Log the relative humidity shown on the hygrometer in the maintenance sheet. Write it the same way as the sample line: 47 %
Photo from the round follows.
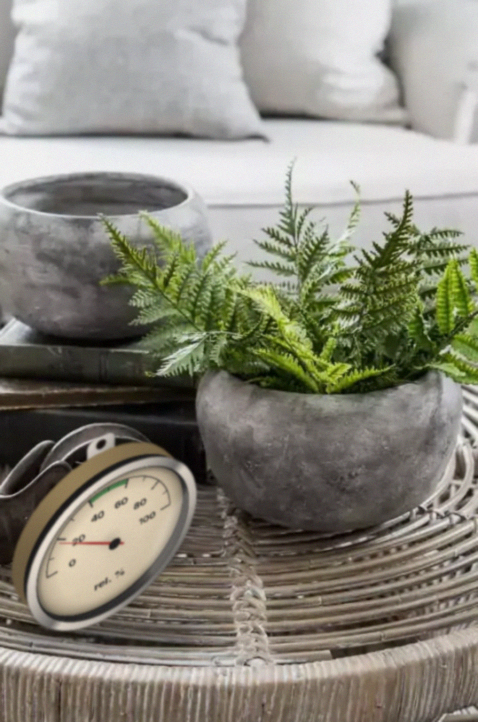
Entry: 20 %
